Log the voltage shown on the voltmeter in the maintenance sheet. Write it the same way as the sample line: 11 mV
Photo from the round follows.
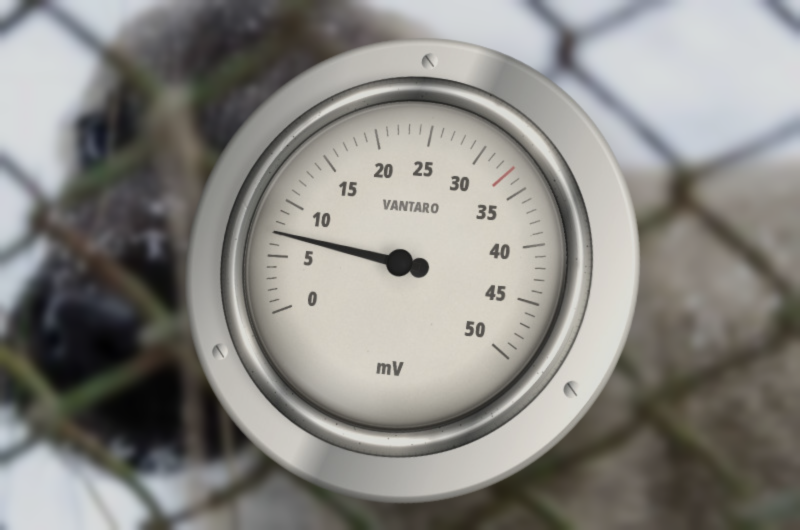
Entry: 7 mV
